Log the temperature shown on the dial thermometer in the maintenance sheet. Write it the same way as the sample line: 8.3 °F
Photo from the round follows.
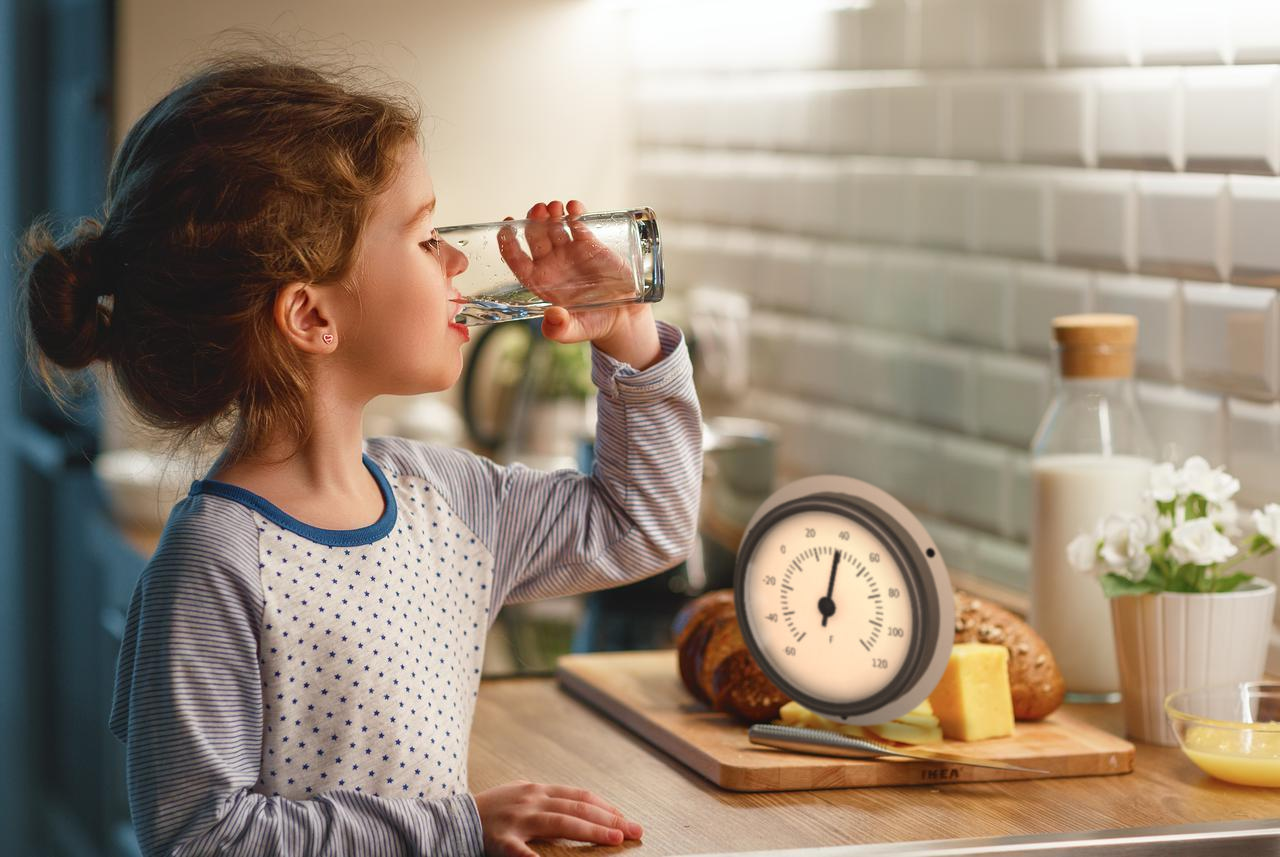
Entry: 40 °F
